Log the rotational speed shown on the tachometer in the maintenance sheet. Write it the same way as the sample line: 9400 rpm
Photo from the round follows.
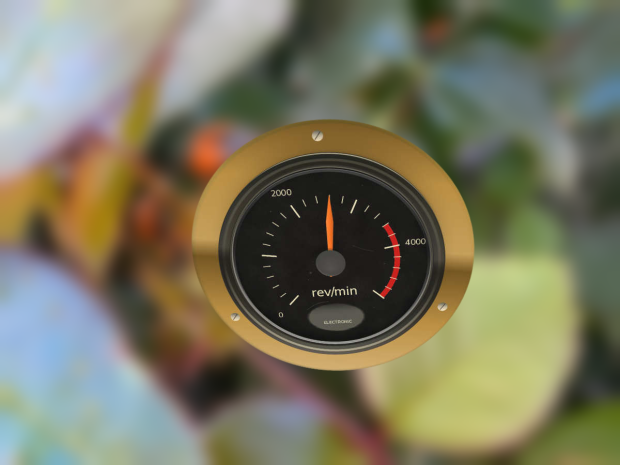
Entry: 2600 rpm
